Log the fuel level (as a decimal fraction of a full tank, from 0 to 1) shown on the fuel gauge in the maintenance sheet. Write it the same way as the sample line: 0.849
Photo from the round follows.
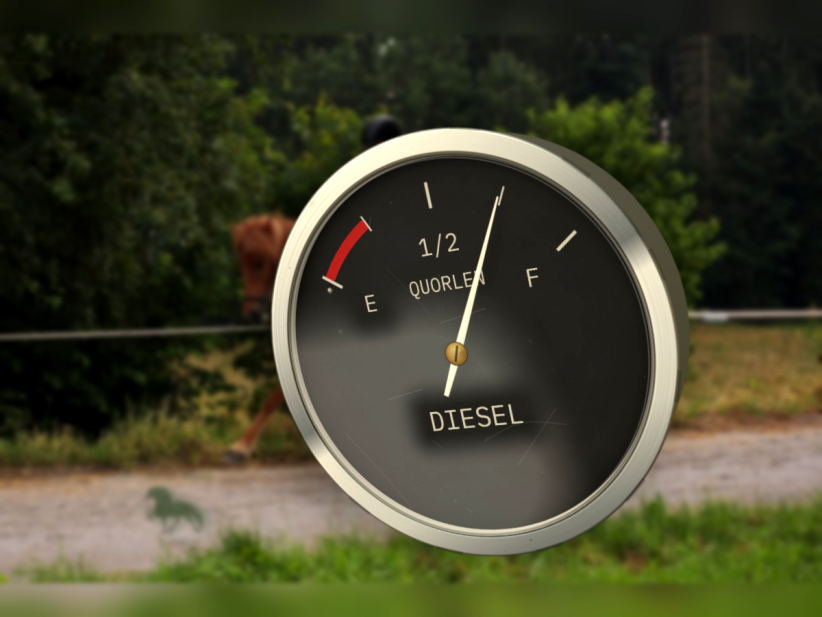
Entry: 0.75
